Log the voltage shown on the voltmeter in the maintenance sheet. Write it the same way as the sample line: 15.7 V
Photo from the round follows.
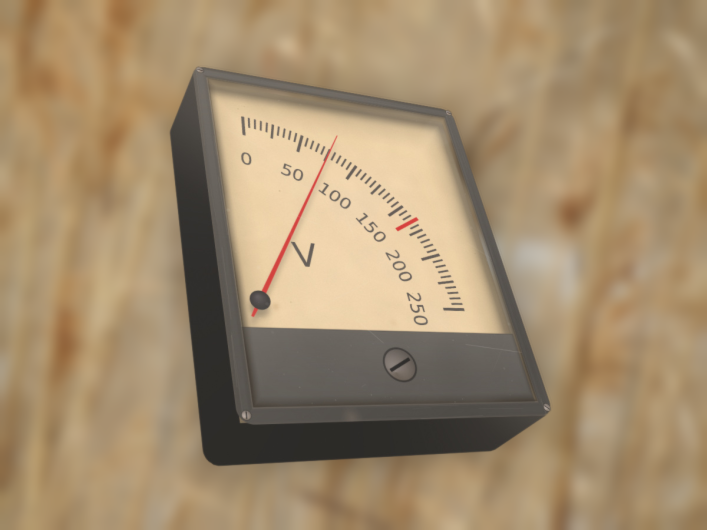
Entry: 75 V
